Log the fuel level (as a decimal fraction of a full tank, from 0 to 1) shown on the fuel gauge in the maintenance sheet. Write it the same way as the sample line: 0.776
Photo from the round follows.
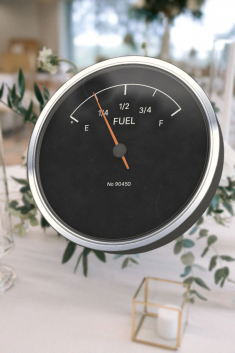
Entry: 0.25
